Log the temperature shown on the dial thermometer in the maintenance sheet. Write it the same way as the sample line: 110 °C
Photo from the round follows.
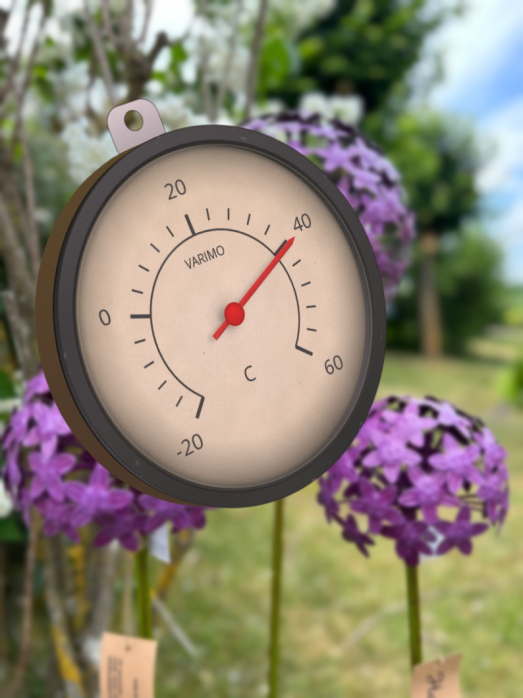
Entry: 40 °C
